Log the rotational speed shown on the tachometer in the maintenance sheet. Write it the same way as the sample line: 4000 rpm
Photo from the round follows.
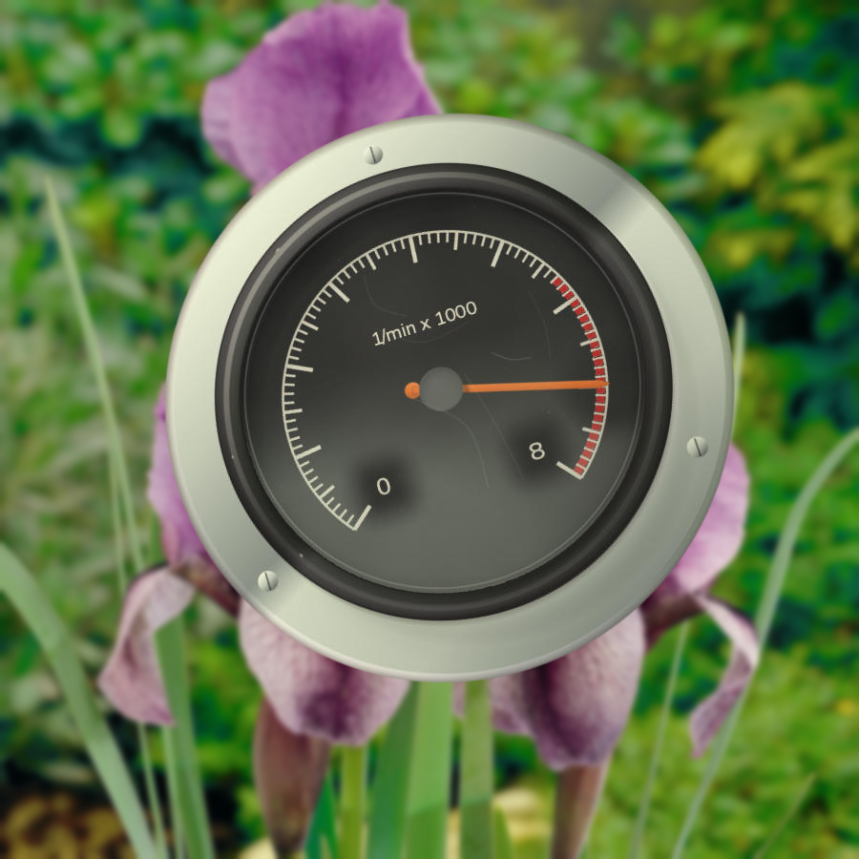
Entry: 7000 rpm
